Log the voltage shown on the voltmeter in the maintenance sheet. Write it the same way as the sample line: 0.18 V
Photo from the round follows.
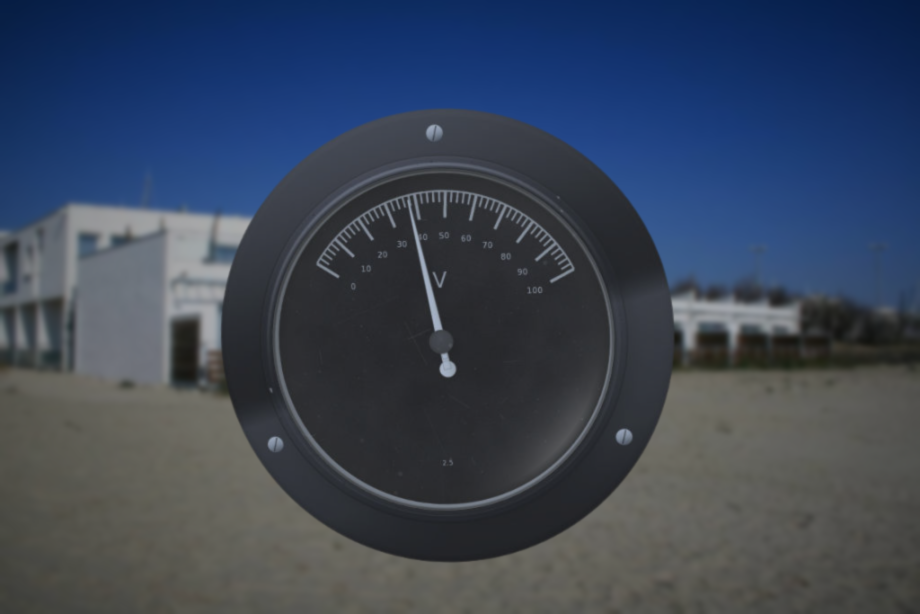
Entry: 38 V
